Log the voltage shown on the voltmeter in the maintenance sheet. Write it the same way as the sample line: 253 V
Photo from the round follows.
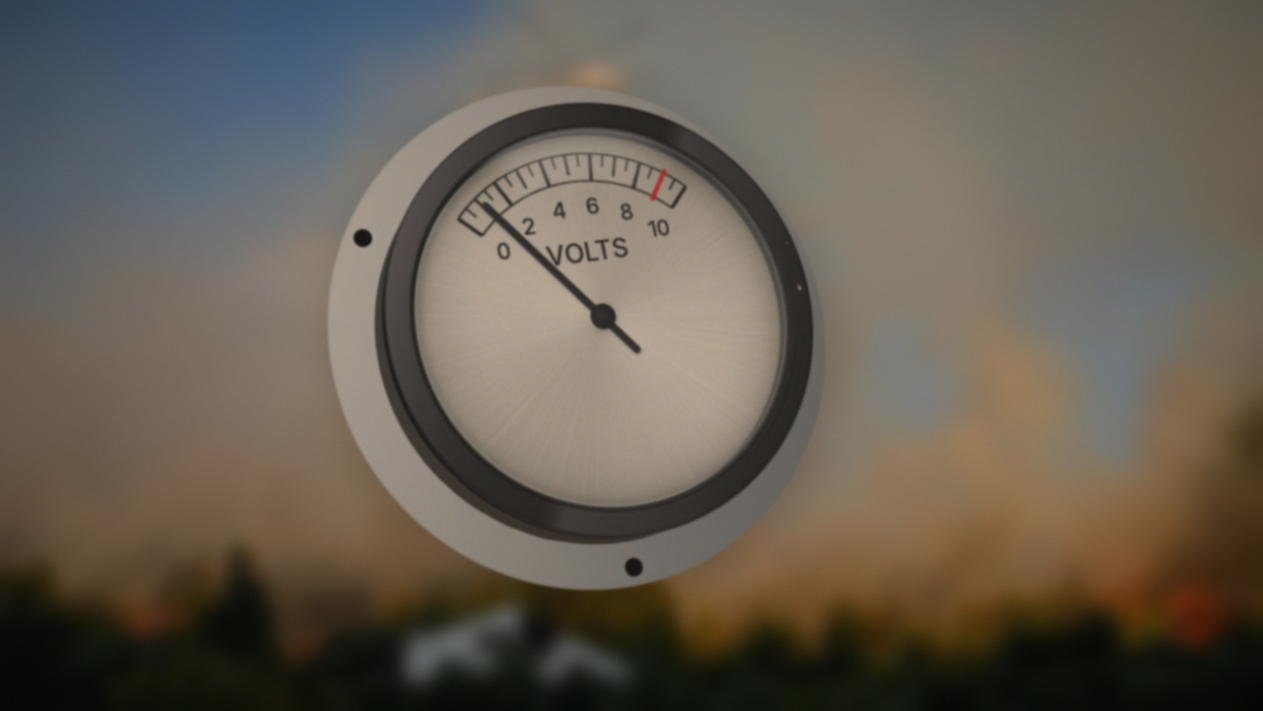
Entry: 1 V
